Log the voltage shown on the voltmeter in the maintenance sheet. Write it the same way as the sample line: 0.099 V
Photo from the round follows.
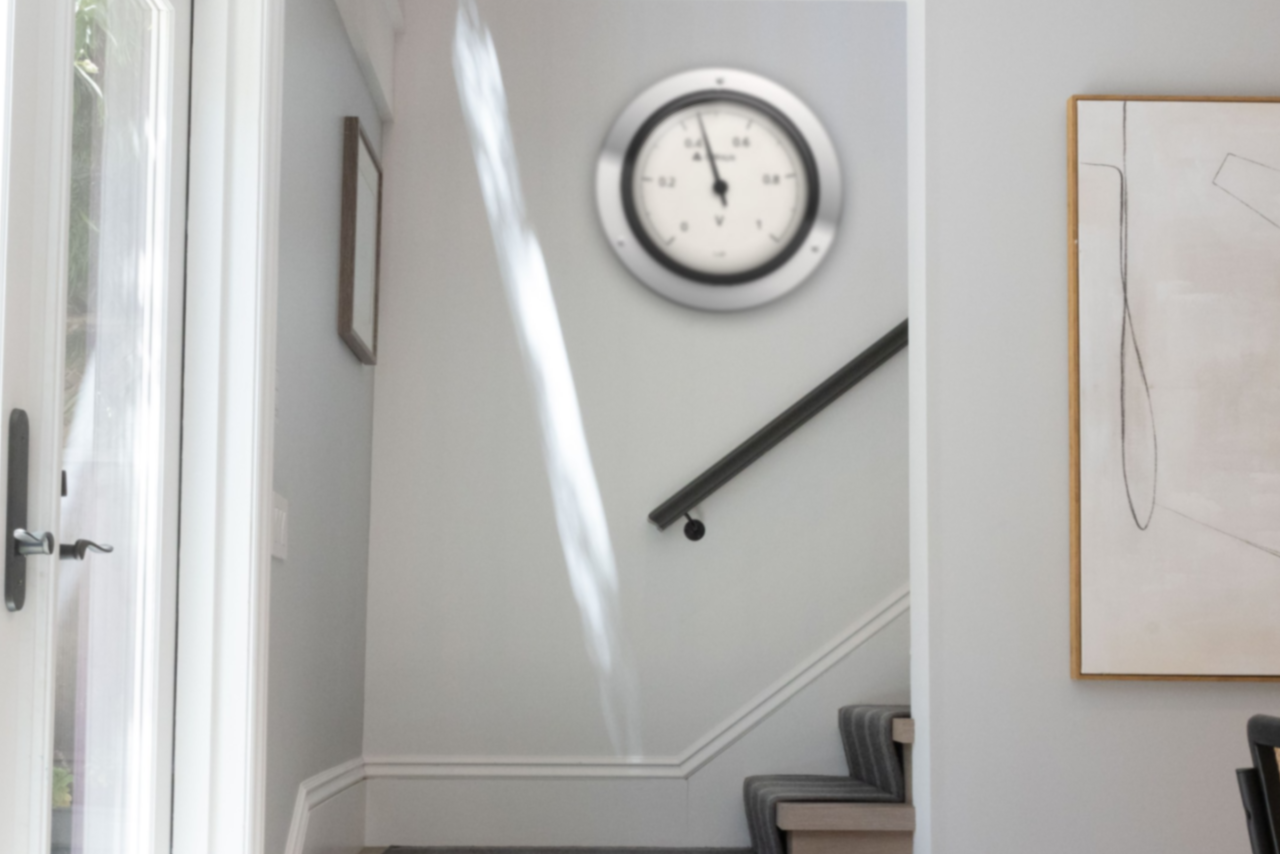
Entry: 0.45 V
